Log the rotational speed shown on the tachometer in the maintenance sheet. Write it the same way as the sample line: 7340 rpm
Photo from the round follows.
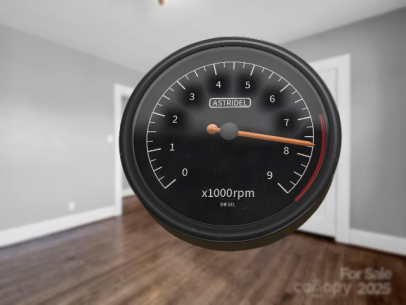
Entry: 7750 rpm
